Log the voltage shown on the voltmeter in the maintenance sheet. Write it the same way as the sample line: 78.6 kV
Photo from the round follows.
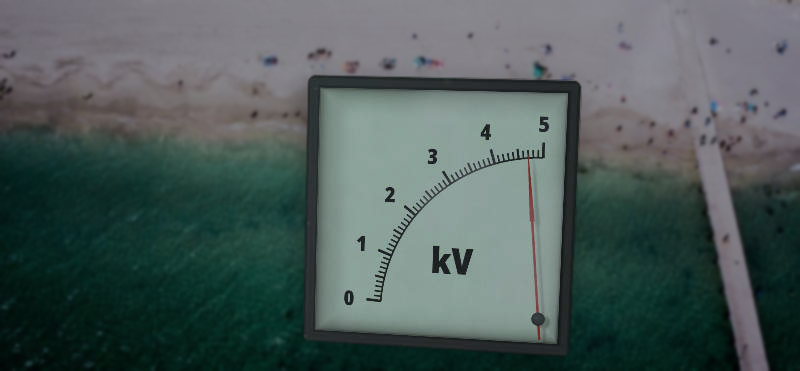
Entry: 4.7 kV
